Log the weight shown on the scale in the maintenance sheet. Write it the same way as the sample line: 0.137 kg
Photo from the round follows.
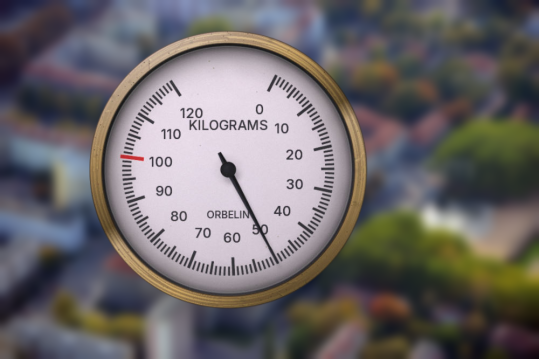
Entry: 50 kg
